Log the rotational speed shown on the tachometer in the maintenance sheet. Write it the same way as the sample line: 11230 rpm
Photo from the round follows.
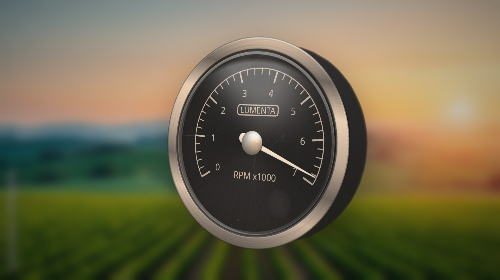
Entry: 6800 rpm
